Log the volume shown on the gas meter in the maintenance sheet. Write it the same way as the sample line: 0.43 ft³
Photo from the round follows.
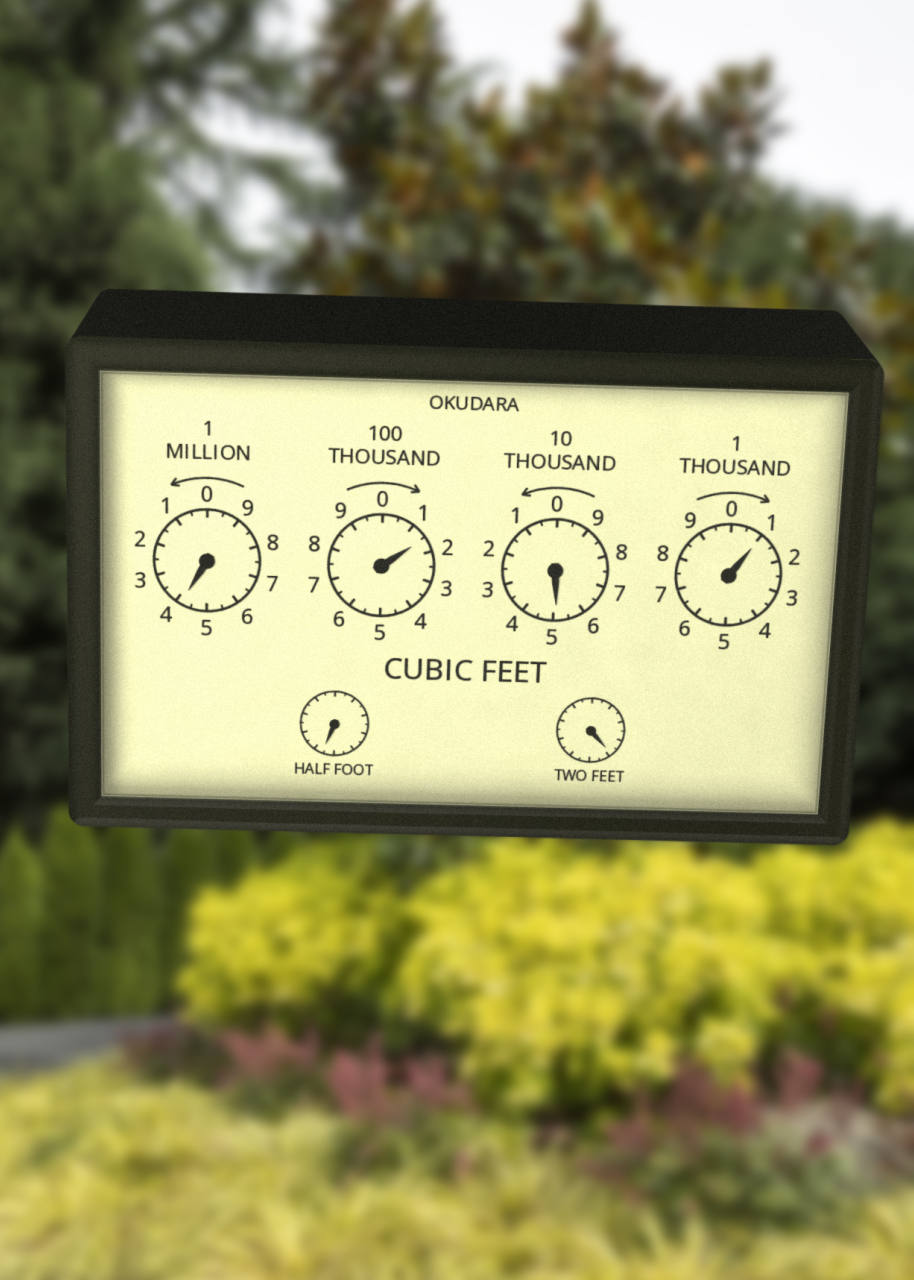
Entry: 415100 ft³
